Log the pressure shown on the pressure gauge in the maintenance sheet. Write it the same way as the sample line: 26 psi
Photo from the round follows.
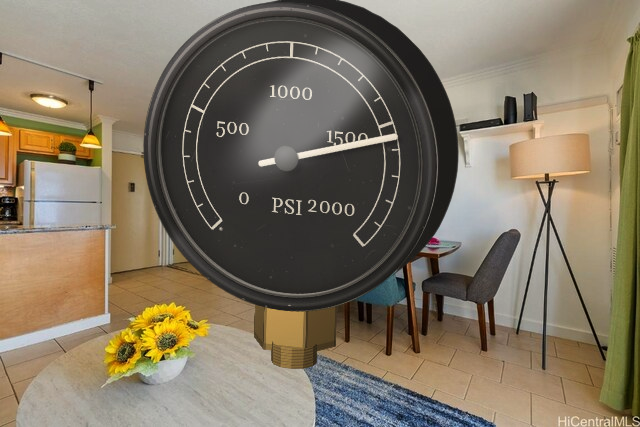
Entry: 1550 psi
